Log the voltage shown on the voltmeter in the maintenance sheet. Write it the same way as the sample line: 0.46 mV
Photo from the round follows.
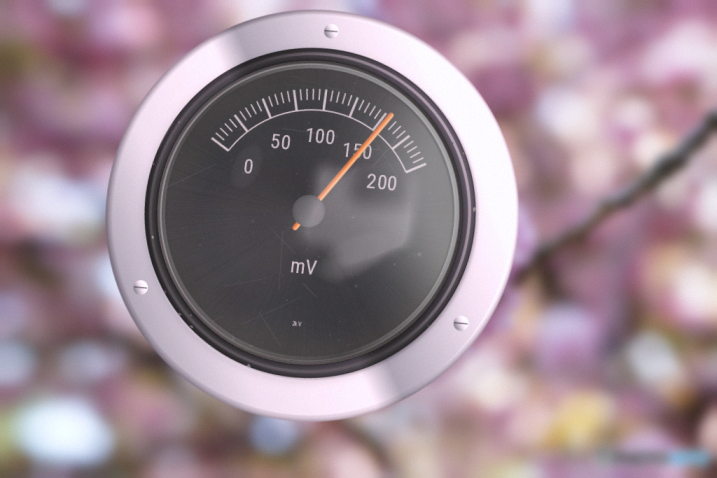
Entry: 155 mV
